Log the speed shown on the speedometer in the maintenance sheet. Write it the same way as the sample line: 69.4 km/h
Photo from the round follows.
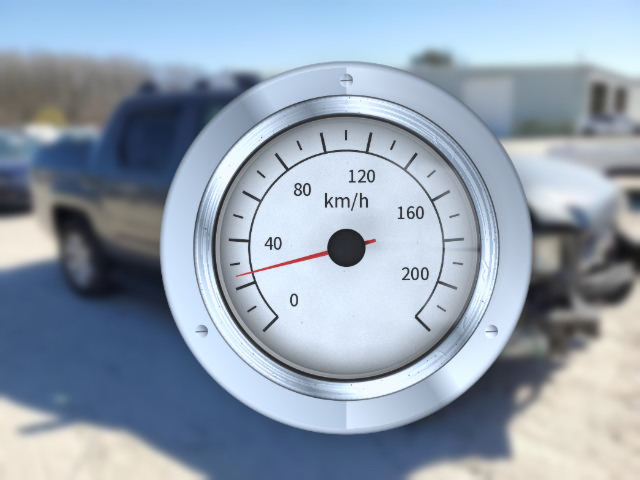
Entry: 25 km/h
